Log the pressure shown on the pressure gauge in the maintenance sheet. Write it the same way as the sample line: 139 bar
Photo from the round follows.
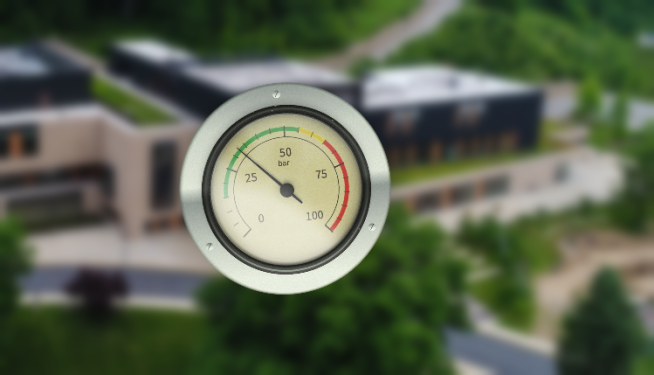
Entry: 32.5 bar
